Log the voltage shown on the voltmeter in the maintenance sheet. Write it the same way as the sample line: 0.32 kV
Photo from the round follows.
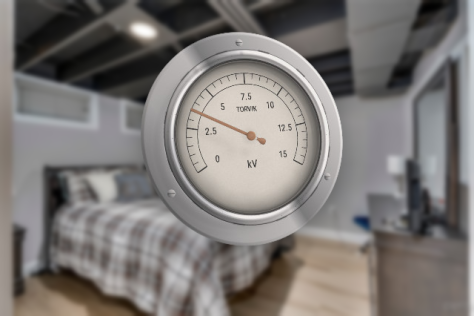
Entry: 3.5 kV
